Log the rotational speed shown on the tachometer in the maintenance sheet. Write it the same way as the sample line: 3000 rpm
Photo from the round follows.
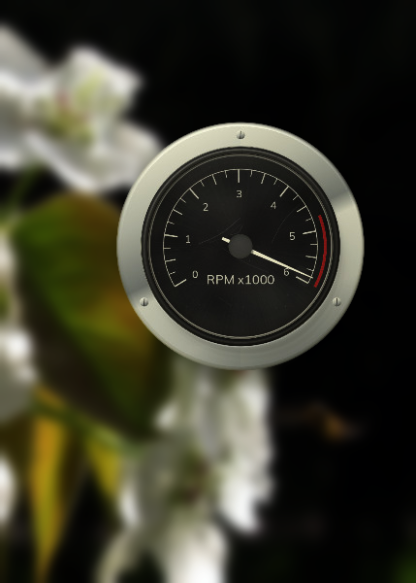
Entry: 5875 rpm
